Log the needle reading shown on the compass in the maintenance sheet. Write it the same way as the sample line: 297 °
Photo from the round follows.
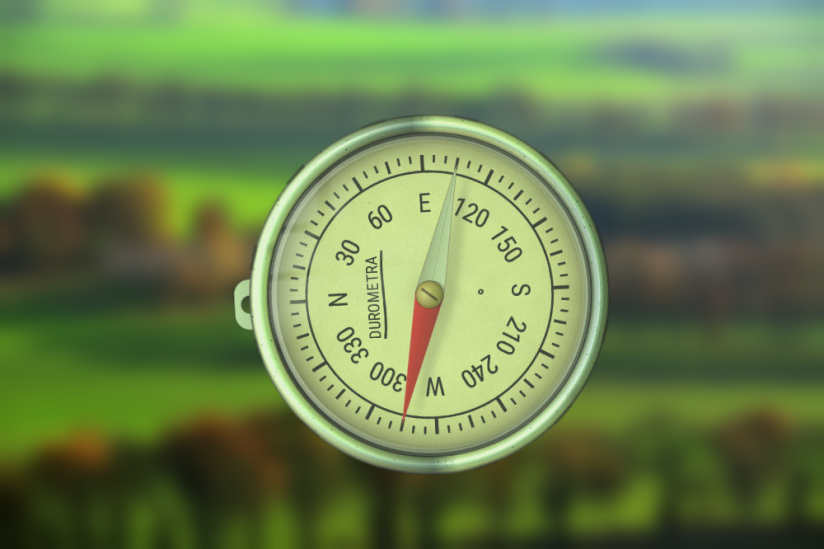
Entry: 285 °
